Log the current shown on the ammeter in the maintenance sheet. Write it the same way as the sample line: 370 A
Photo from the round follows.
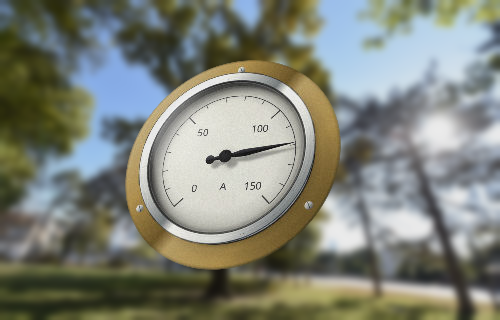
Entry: 120 A
